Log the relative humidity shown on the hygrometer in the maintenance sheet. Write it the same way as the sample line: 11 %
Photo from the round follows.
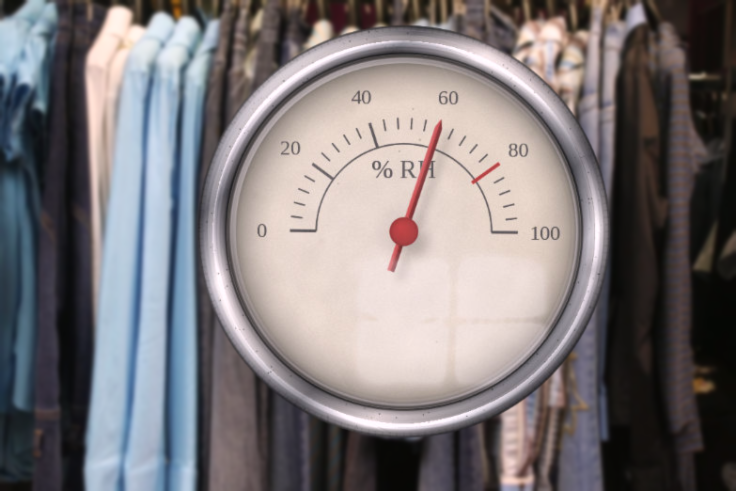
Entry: 60 %
